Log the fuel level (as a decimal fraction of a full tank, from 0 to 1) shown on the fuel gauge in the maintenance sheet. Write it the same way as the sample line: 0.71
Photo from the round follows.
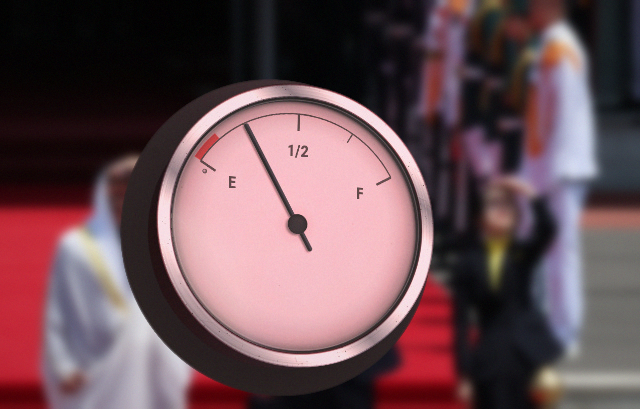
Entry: 0.25
